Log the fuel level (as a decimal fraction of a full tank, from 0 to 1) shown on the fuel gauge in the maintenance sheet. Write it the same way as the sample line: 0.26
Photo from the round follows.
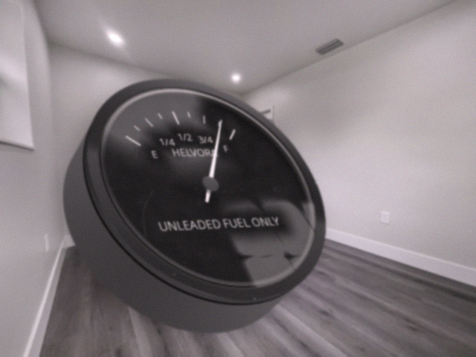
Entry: 0.875
